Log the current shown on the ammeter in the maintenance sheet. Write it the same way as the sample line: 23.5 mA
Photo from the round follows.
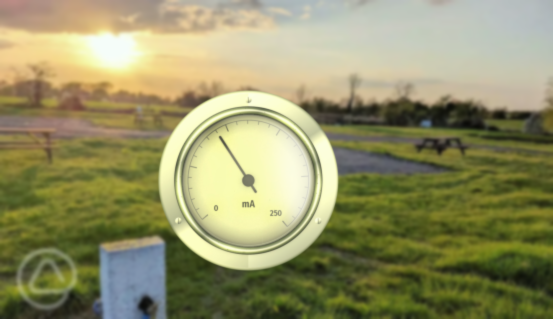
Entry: 90 mA
